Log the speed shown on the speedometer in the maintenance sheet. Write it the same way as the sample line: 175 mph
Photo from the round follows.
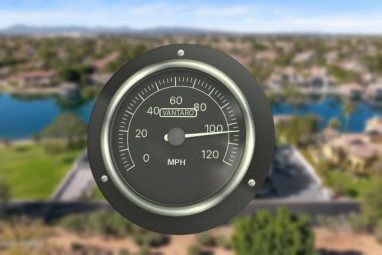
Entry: 104 mph
